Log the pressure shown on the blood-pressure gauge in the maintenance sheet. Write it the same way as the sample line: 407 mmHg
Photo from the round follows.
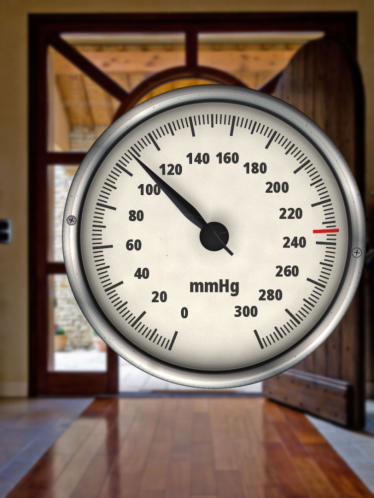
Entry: 108 mmHg
